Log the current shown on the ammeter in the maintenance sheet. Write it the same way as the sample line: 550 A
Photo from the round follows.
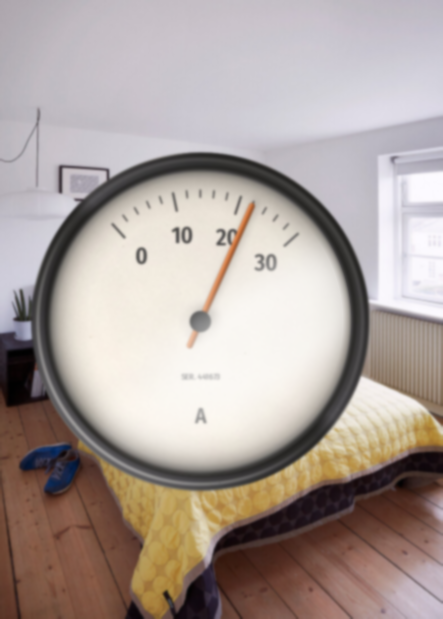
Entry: 22 A
